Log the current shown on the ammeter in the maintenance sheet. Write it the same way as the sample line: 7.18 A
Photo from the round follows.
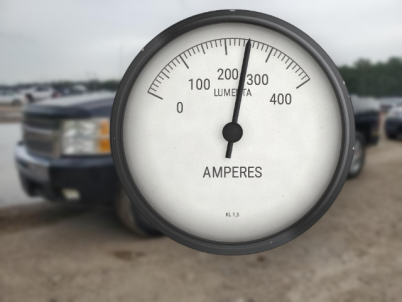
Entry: 250 A
